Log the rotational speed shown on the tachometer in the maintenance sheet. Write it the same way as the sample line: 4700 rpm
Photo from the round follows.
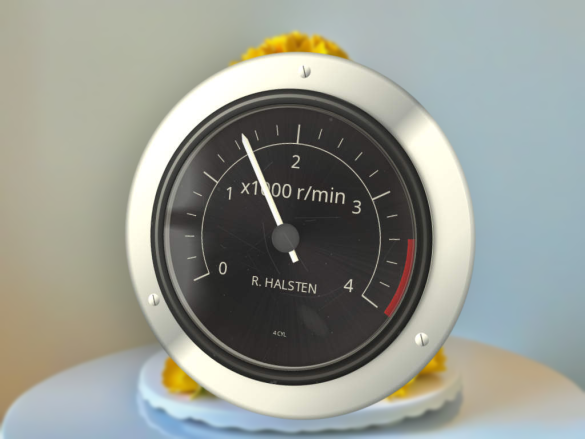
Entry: 1500 rpm
